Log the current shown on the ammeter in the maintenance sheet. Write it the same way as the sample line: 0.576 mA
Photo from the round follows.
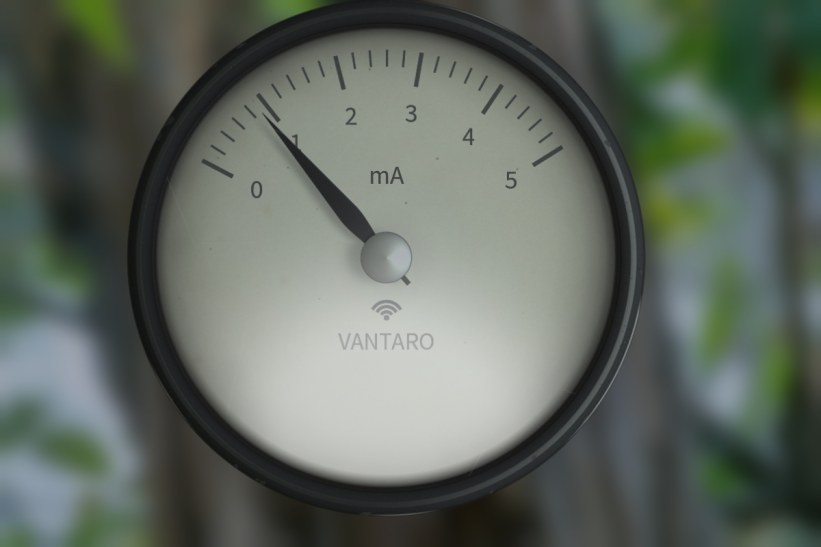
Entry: 0.9 mA
